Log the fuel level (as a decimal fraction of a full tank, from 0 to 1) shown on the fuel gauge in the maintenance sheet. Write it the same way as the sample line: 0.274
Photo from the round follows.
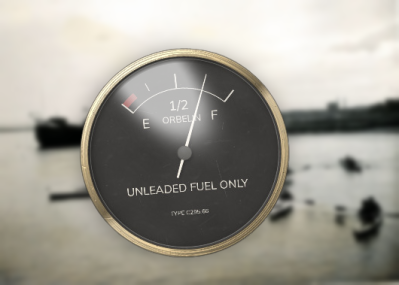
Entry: 0.75
